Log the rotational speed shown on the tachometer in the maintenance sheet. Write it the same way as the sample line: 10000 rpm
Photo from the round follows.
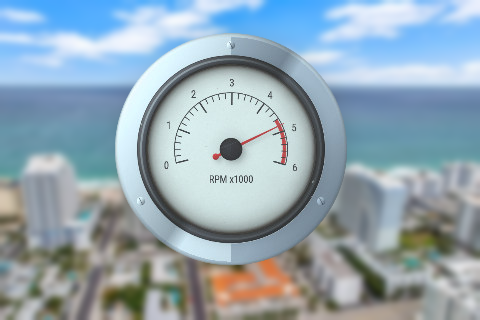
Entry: 4800 rpm
